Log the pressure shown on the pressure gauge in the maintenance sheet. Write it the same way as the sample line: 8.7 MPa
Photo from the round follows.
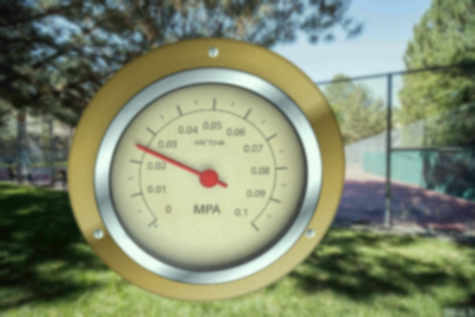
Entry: 0.025 MPa
